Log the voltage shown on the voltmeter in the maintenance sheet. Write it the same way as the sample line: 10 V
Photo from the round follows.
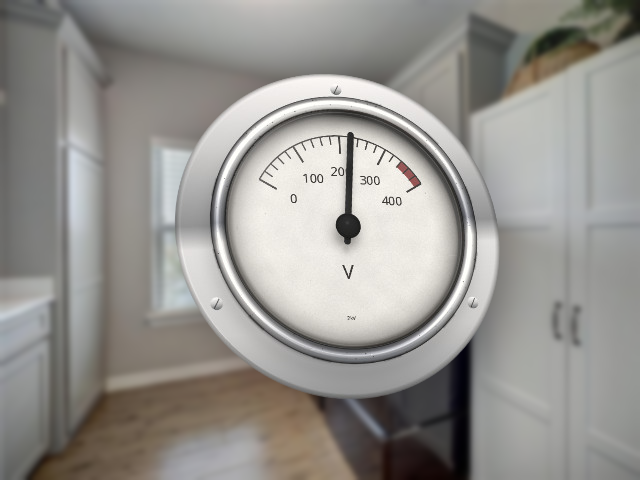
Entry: 220 V
